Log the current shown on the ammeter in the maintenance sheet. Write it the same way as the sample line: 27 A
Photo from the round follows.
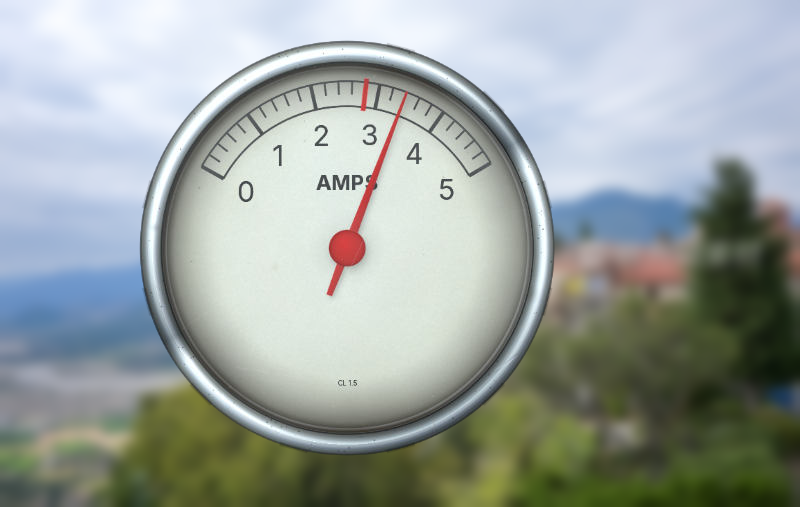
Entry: 3.4 A
